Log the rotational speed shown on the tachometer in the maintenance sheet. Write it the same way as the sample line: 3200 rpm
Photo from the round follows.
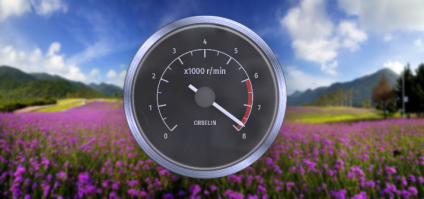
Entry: 7750 rpm
